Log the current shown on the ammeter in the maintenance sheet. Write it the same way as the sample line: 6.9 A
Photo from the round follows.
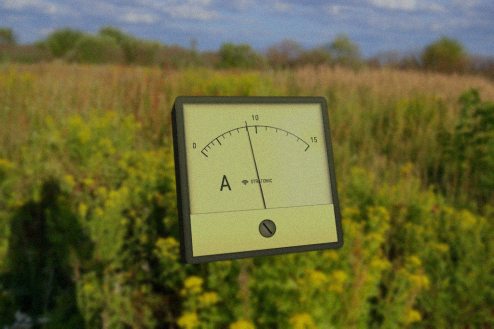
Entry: 9 A
